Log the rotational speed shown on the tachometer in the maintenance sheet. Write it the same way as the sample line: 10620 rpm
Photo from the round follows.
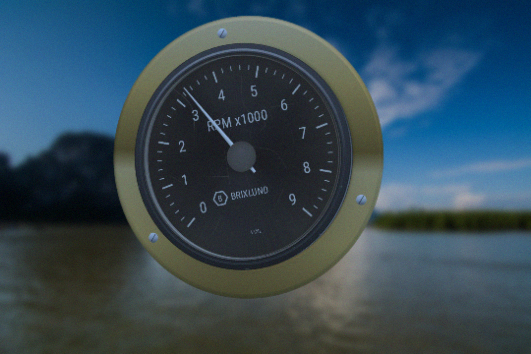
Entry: 3300 rpm
